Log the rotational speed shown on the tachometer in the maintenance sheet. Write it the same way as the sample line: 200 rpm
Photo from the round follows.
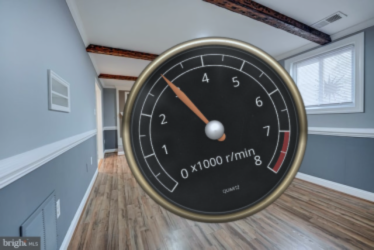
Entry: 3000 rpm
